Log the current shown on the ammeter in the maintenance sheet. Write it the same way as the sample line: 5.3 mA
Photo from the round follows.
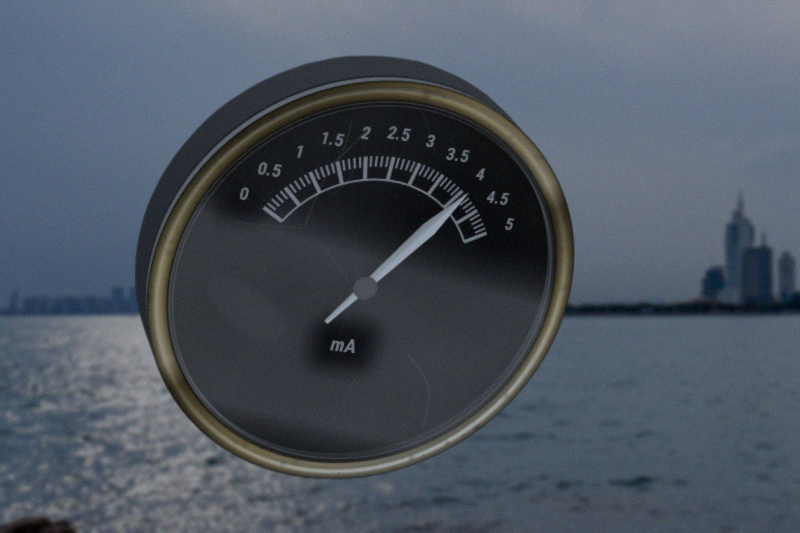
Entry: 4 mA
